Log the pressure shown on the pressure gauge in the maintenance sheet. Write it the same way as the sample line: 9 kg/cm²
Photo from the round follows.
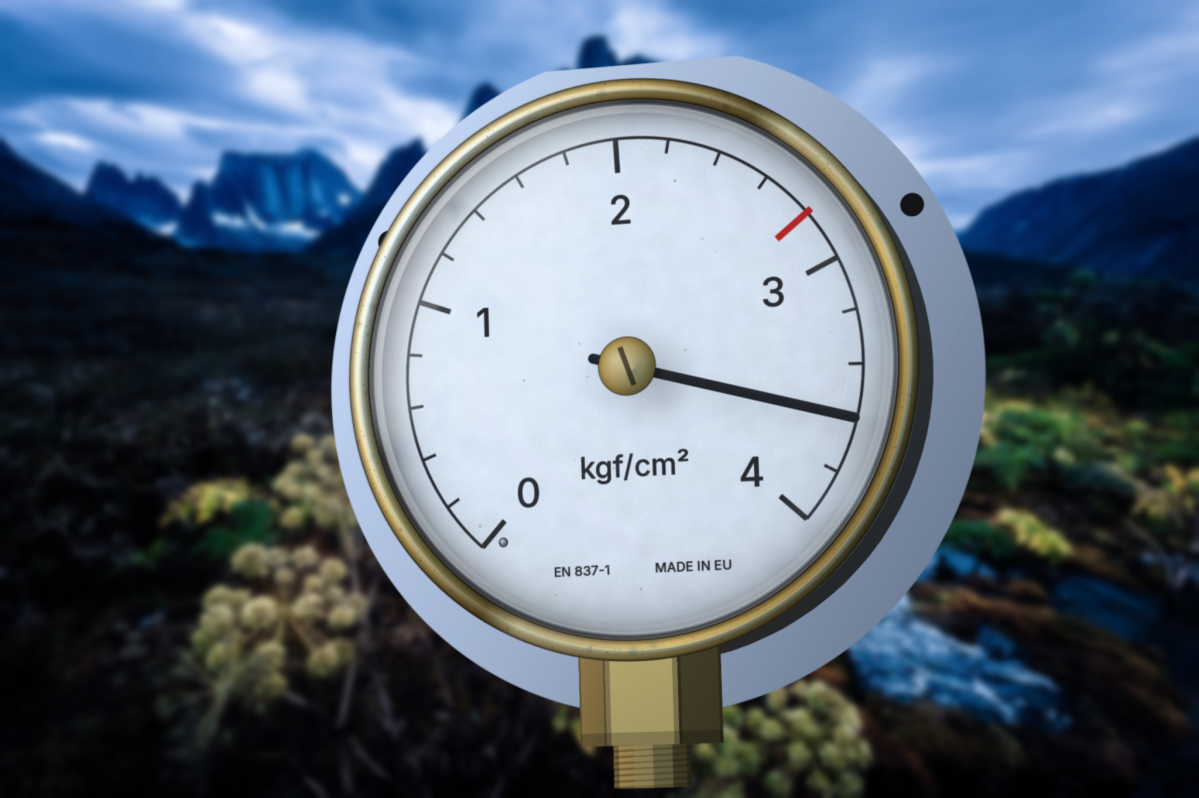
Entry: 3.6 kg/cm²
